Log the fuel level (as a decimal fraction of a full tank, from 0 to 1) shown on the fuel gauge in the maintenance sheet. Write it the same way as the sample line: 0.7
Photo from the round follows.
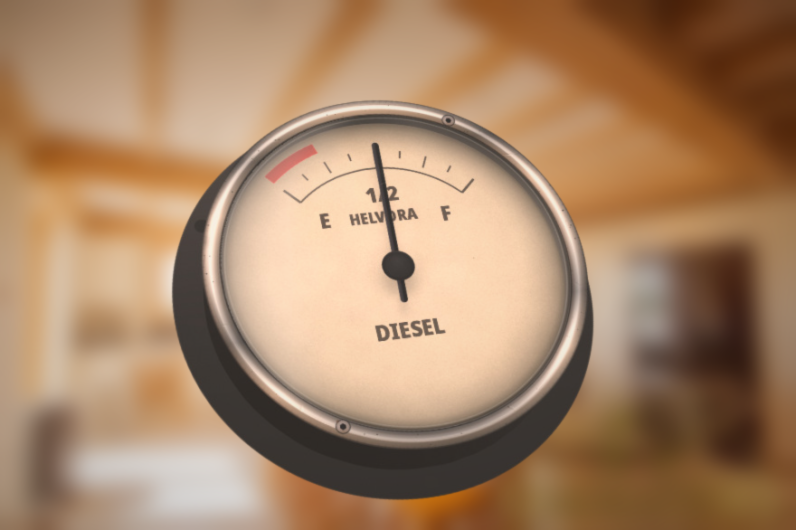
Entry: 0.5
